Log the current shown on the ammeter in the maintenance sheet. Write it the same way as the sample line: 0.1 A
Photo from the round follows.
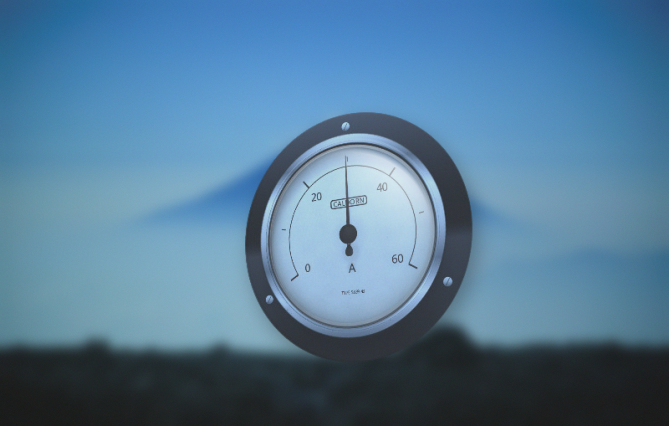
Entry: 30 A
